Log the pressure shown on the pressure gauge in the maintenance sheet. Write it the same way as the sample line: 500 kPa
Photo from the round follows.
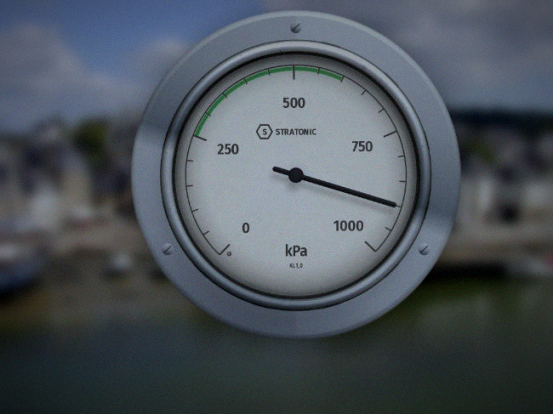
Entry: 900 kPa
